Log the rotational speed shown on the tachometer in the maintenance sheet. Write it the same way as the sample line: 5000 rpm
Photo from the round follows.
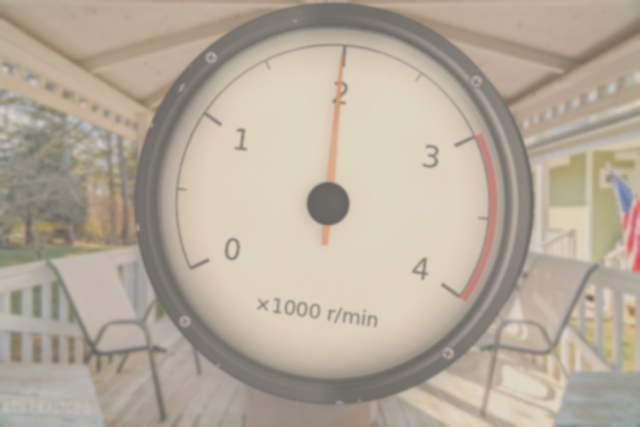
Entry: 2000 rpm
